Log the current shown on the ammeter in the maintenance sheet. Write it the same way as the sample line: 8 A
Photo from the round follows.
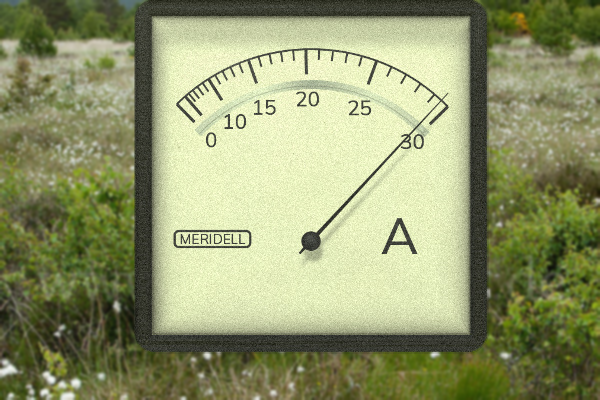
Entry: 29.5 A
